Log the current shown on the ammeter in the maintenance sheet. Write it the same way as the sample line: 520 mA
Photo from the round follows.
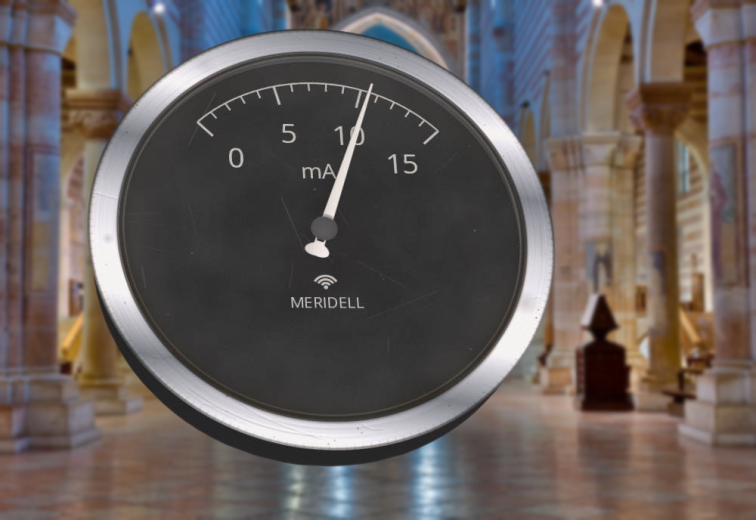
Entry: 10.5 mA
